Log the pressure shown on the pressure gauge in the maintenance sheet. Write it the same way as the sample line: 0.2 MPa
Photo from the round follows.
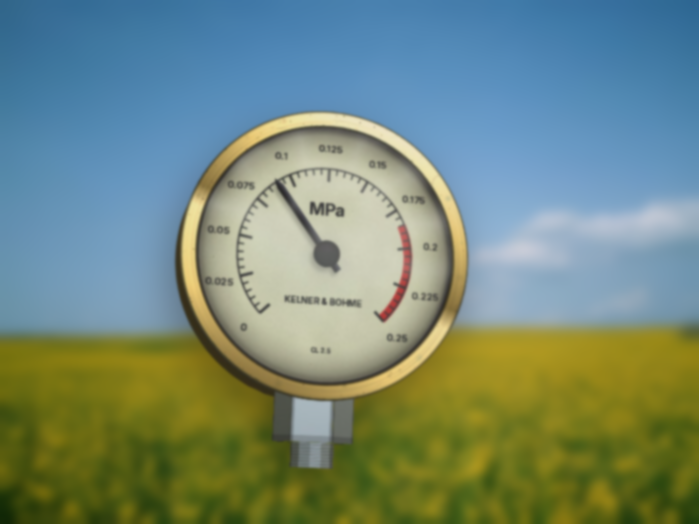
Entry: 0.09 MPa
